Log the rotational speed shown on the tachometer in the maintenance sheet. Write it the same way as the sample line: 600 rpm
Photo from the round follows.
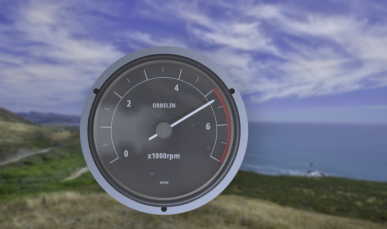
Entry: 5250 rpm
